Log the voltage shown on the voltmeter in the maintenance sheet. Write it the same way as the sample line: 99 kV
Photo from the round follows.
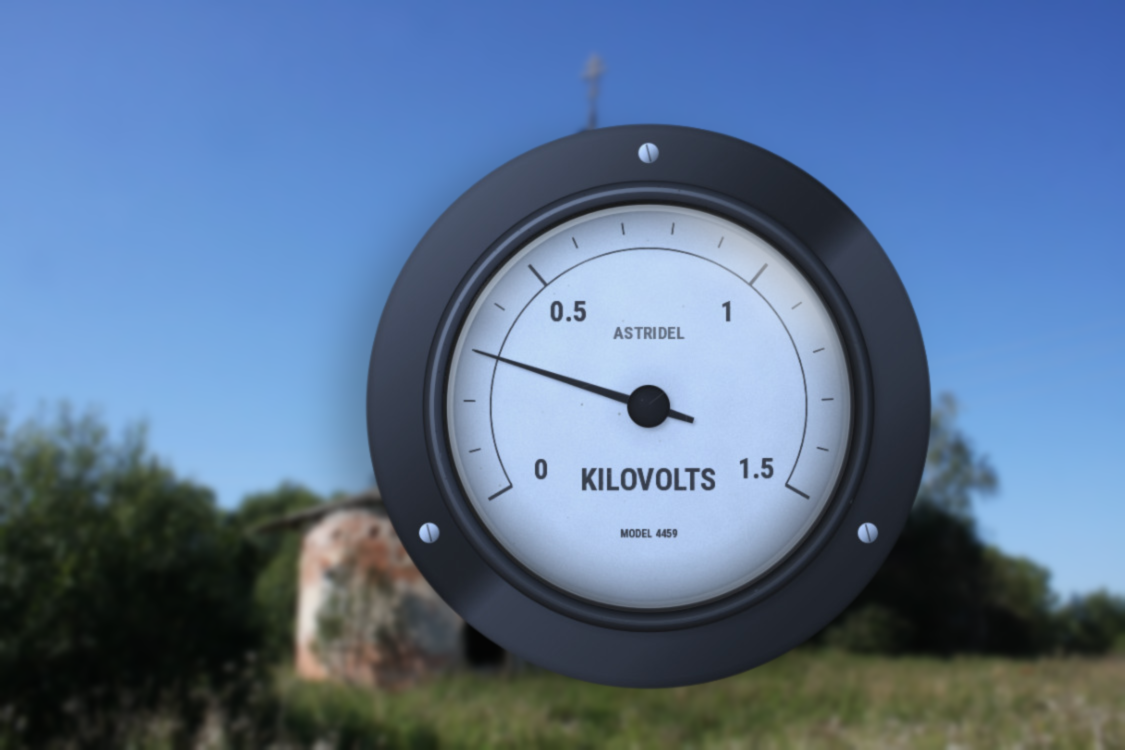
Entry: 0.3 kV
